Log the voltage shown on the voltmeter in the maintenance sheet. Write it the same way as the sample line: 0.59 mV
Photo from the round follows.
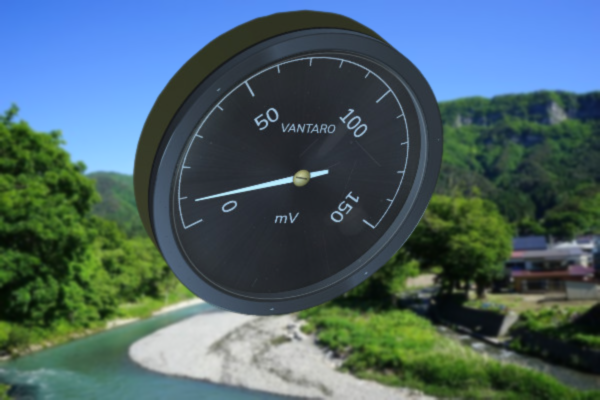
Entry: 10 mV
